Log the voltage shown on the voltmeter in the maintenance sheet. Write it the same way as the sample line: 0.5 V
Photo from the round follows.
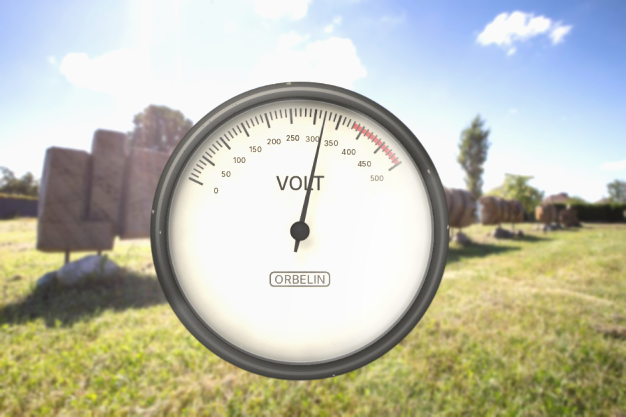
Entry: 320 V
